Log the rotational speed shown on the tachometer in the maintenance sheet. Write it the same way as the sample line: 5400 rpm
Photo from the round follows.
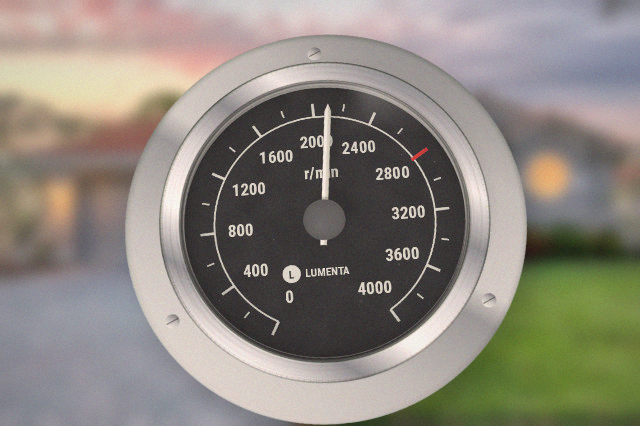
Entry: 2100 rpm
